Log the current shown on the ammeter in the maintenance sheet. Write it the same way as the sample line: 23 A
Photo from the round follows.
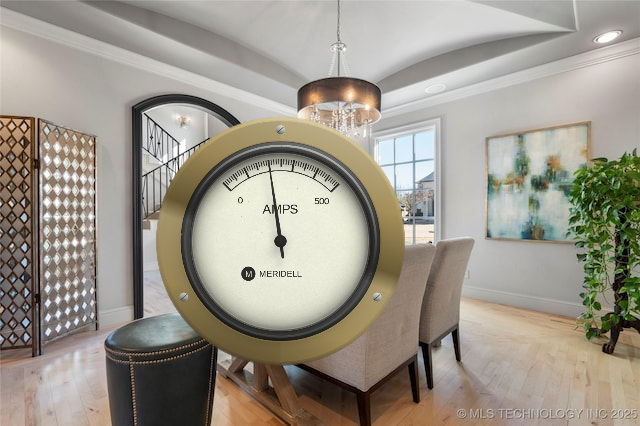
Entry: 200 A
